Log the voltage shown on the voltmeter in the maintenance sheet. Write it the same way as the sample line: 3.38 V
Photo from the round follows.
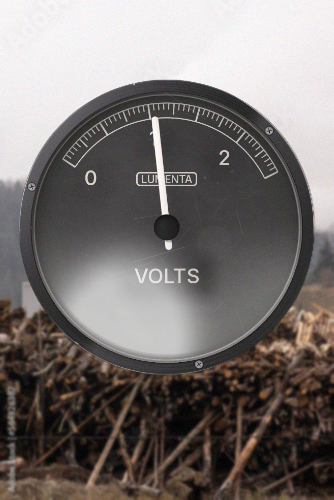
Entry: 1.05 V
